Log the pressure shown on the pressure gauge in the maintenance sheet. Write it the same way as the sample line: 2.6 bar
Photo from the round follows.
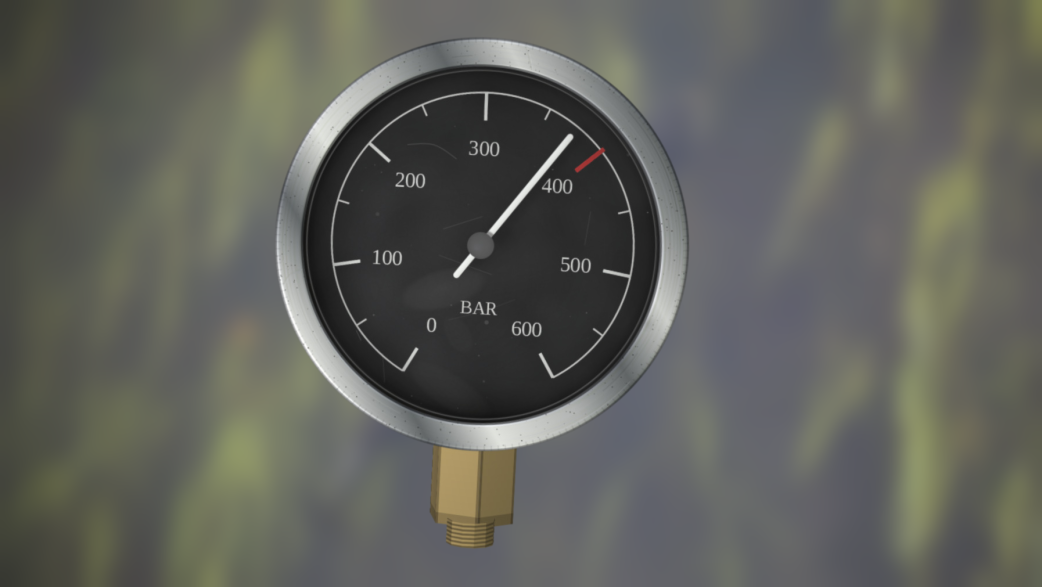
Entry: 375 bar
